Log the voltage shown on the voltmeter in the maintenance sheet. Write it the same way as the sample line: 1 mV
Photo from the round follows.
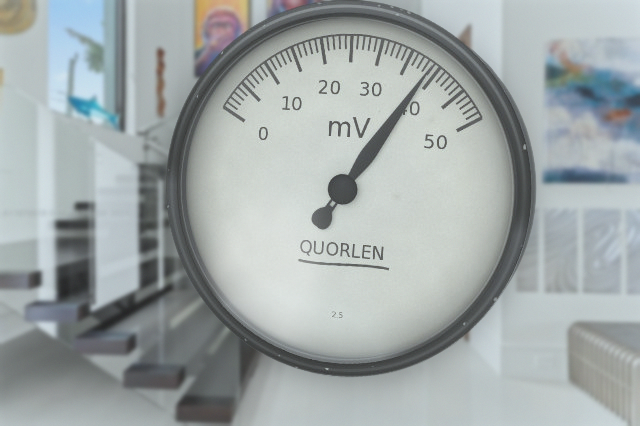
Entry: 39 mV
